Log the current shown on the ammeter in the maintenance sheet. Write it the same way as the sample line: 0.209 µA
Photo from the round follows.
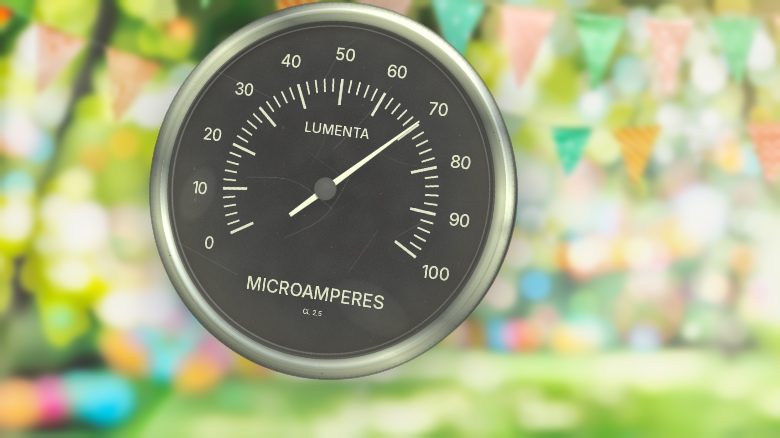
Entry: 70 µA
